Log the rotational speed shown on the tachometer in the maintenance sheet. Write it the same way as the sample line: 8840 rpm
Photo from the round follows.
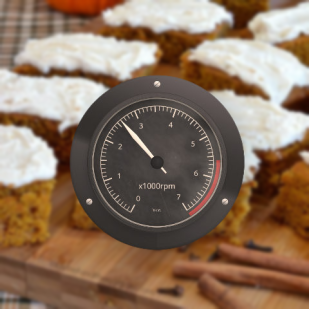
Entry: 2600 rpm
